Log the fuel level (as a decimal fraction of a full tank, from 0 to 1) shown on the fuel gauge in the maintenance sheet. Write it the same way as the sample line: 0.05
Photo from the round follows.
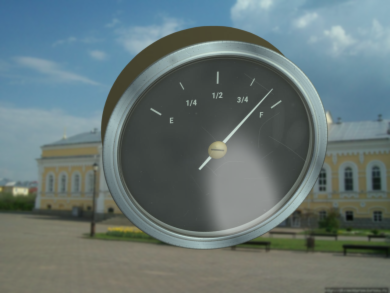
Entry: 0.875
